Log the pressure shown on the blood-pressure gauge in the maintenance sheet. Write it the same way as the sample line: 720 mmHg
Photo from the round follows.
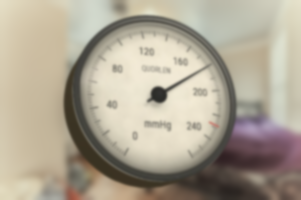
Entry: 180 mmHg
